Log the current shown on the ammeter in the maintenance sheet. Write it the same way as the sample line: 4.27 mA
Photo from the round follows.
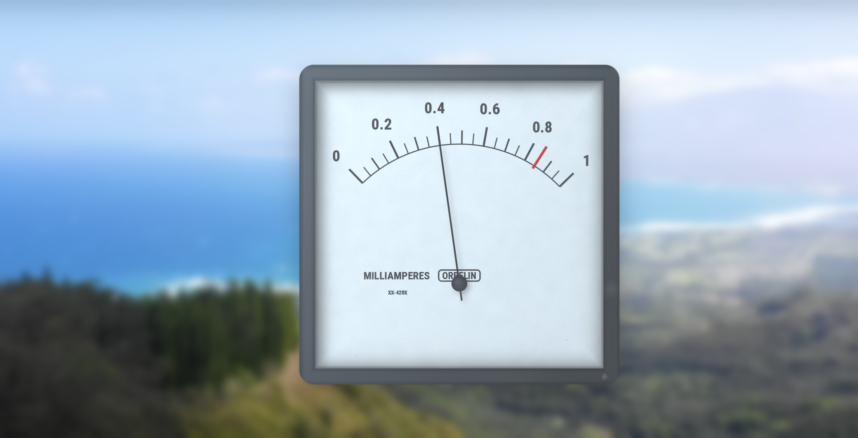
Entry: 0.4 mA
